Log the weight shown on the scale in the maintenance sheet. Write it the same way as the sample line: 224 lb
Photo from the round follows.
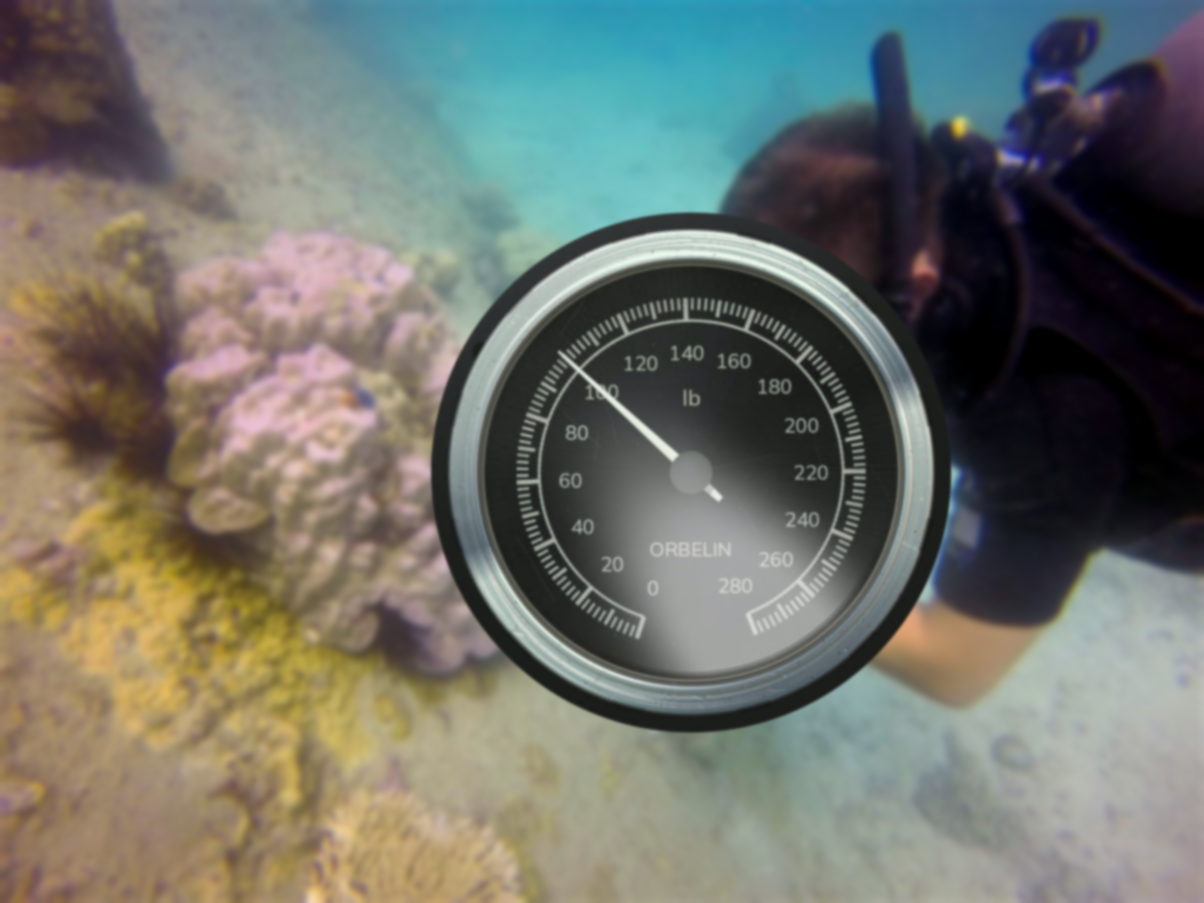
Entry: 100 lb
